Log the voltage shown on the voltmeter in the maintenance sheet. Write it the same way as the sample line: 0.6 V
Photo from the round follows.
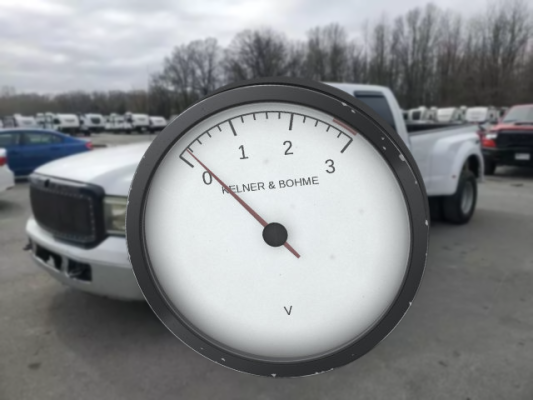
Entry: 0.2 V
